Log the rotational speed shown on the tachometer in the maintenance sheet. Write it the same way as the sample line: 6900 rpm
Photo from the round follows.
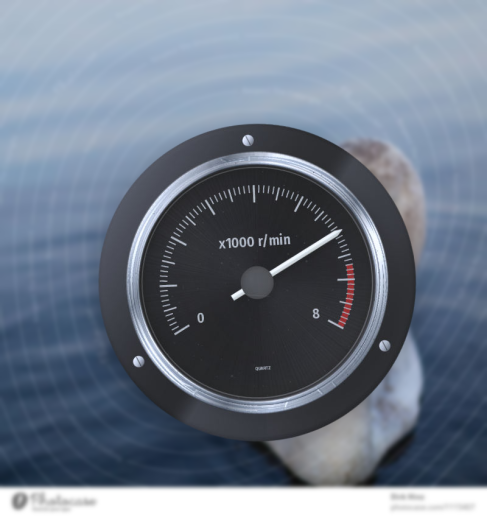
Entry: 6000 rpm
